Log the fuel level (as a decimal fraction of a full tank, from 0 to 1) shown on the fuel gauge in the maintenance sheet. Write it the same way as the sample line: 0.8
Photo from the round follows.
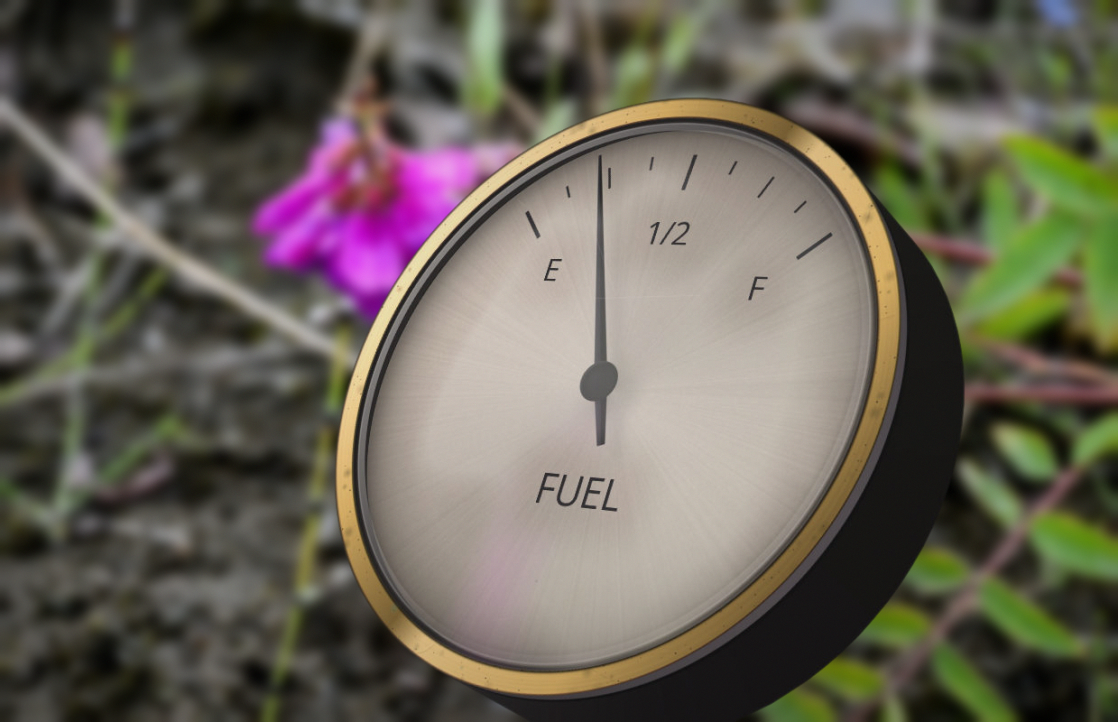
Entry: 0.25
